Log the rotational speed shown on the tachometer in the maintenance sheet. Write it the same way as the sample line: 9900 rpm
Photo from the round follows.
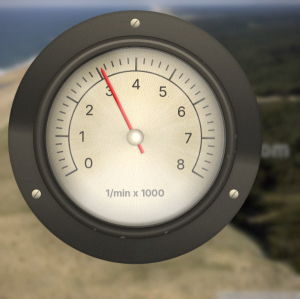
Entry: 3100 rpm
